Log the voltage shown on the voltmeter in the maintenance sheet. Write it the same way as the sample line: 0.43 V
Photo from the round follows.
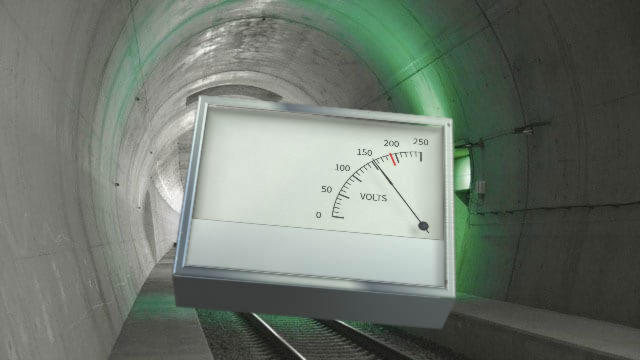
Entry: 150 V
